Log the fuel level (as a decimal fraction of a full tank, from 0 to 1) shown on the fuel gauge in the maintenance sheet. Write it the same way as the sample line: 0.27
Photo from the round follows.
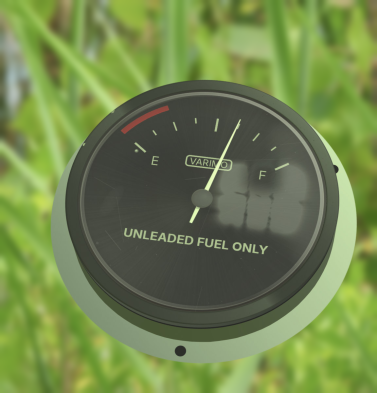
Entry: 0.625
